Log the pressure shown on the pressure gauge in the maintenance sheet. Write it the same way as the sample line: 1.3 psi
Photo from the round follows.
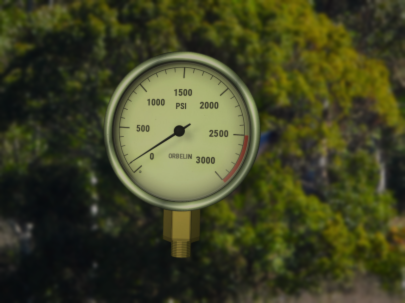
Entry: 100 psi
